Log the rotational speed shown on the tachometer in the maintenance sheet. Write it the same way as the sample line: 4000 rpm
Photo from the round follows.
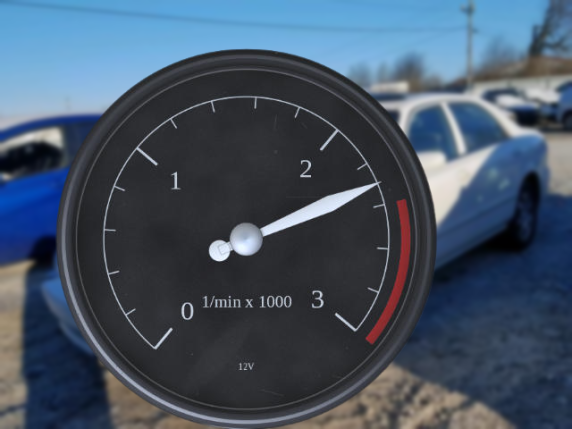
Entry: 2300 rpm
